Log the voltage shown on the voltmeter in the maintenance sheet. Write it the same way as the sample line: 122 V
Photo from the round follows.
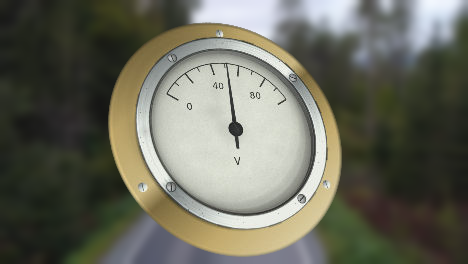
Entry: 50 V
